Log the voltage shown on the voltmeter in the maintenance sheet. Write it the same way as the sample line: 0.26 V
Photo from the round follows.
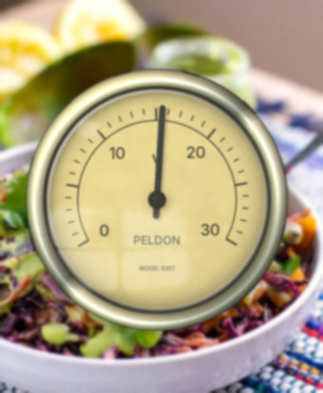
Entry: 15.5 V
